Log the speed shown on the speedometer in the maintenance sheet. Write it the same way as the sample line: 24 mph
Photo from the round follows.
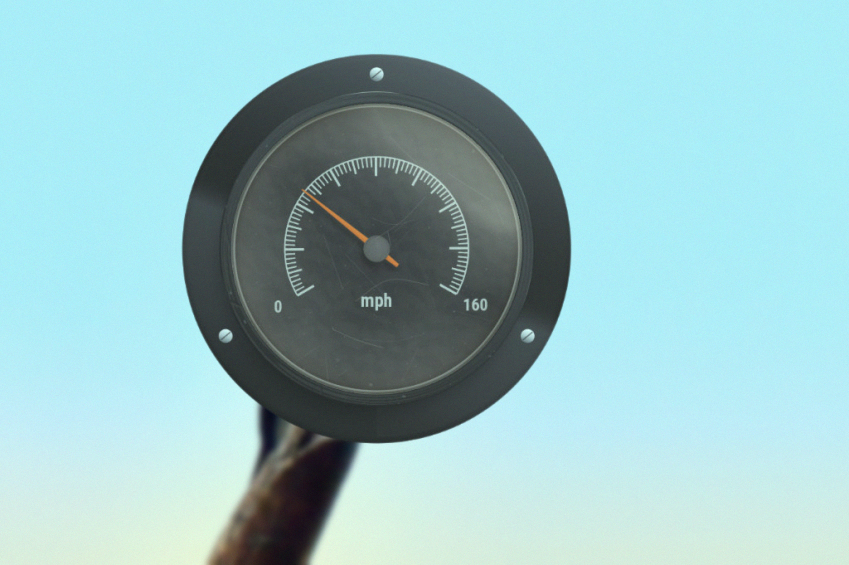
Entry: 46 mph
